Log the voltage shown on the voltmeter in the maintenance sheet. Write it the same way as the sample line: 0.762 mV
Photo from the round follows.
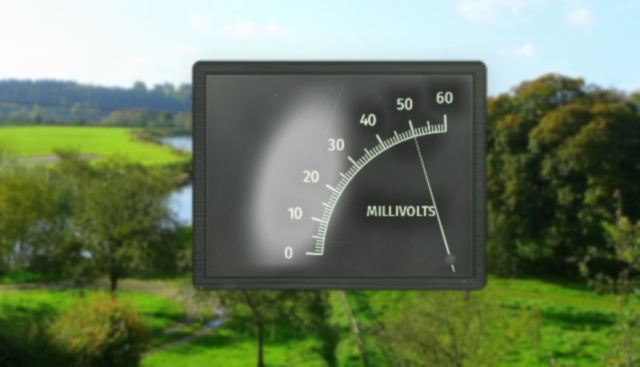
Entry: 50 mV
